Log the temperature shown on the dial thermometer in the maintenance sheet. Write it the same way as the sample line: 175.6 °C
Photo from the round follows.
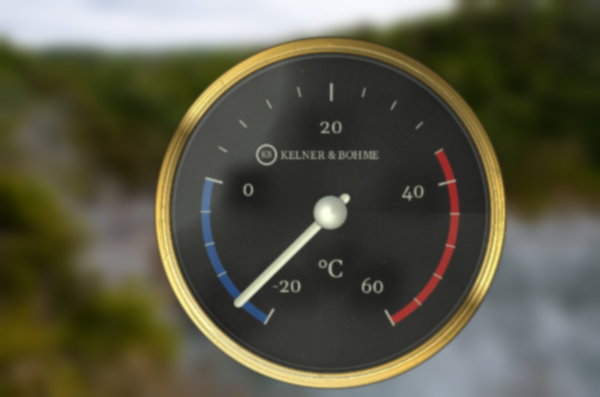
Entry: -16 °C
